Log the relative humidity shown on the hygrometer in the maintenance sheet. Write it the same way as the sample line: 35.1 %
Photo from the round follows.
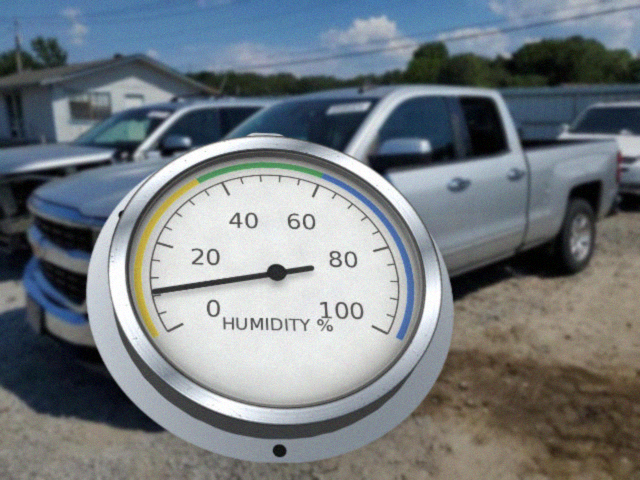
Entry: 8 %
